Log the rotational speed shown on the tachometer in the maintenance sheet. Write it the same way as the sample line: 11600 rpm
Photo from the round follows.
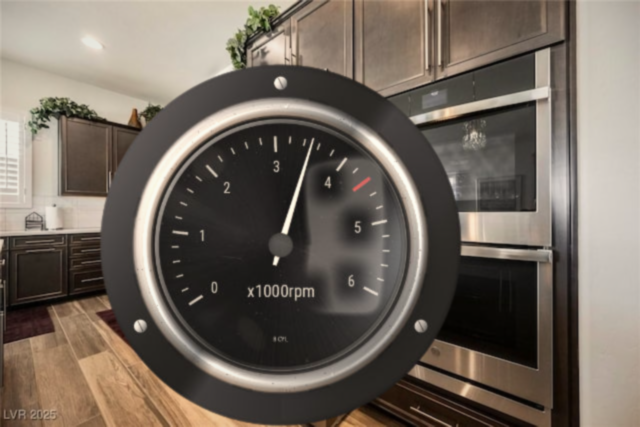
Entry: 3500 rpm
